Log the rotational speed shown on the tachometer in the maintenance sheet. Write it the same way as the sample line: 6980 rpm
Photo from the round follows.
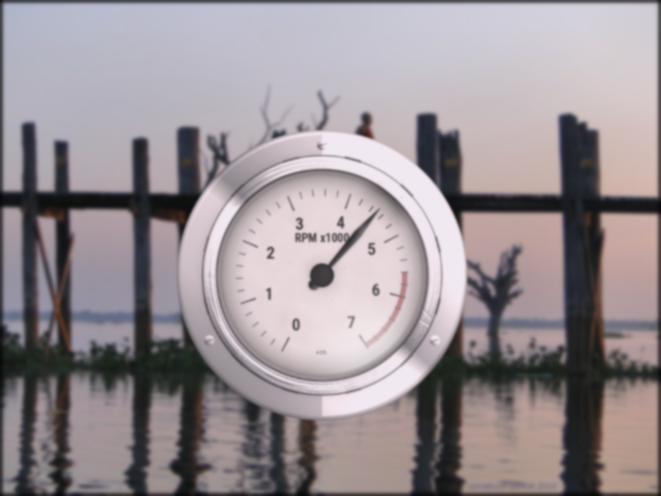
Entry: 4500 rpm
